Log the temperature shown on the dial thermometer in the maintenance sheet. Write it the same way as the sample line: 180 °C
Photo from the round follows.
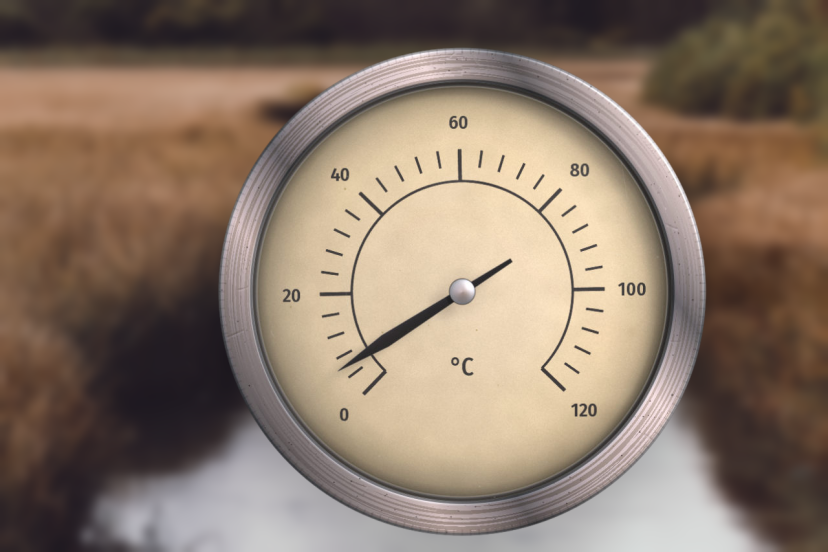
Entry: 6 °C
